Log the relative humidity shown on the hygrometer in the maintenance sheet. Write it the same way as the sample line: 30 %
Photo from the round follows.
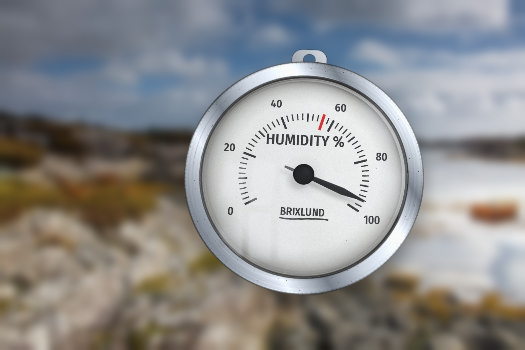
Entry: 96 %
